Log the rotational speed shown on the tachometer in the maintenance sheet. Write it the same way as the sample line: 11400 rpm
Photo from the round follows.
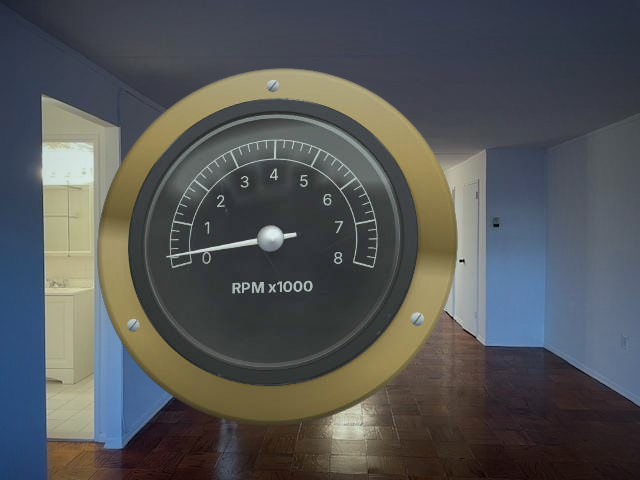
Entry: 200 rpm
